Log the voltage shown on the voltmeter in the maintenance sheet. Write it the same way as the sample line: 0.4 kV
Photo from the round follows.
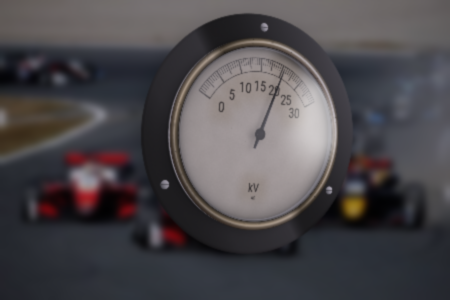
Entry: 20 kV
